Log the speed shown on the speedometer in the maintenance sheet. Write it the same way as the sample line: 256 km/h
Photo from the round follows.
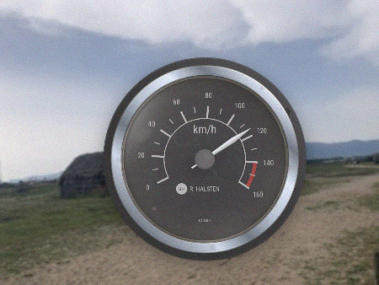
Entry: 115 km/h
